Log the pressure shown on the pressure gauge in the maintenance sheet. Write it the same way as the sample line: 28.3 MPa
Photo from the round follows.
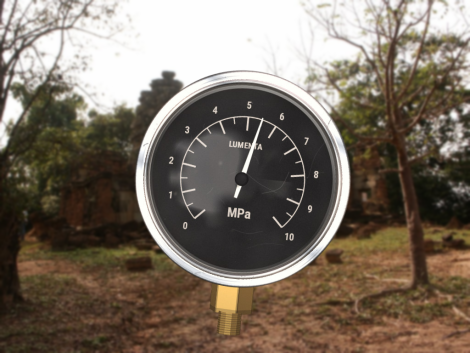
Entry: 5.5 MPa
